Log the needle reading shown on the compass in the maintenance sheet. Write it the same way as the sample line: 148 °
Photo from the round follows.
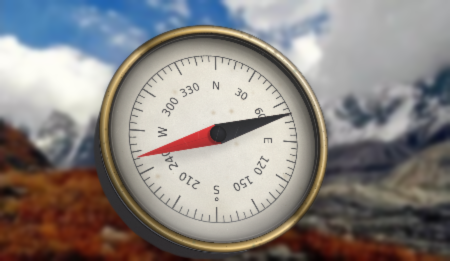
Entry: 250 °
